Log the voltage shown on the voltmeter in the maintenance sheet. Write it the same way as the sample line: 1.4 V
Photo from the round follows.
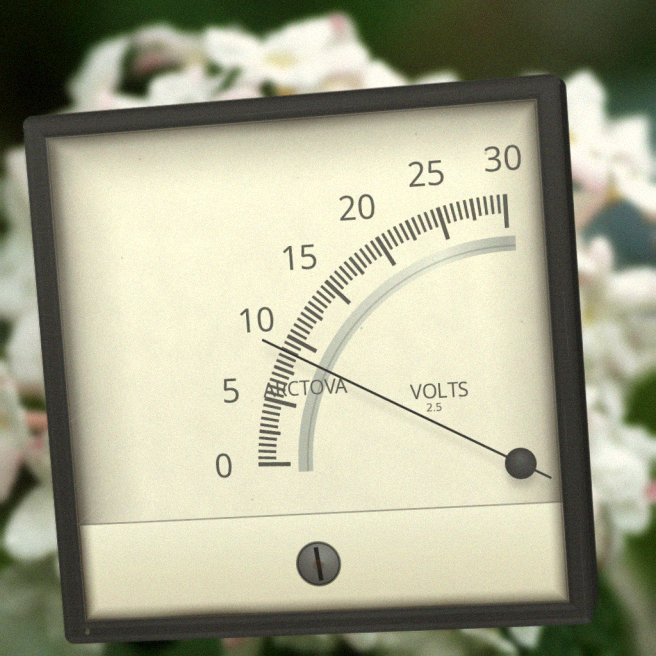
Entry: 9 V
